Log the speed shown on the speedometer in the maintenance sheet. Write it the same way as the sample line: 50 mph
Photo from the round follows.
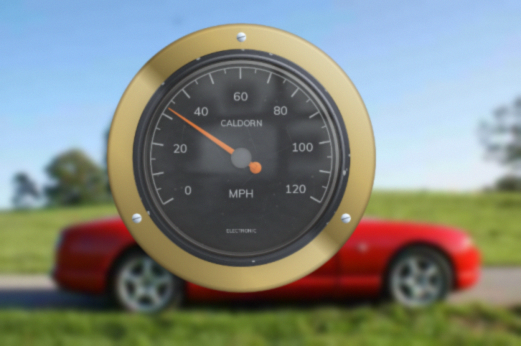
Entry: 32.5 mph
